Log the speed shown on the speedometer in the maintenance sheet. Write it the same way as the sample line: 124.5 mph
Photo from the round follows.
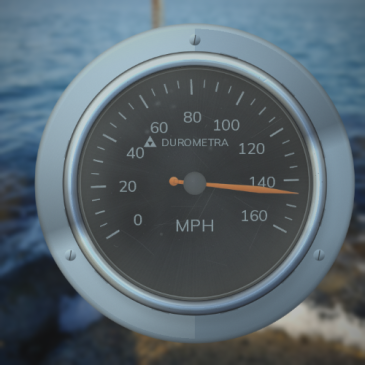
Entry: 145 mph
